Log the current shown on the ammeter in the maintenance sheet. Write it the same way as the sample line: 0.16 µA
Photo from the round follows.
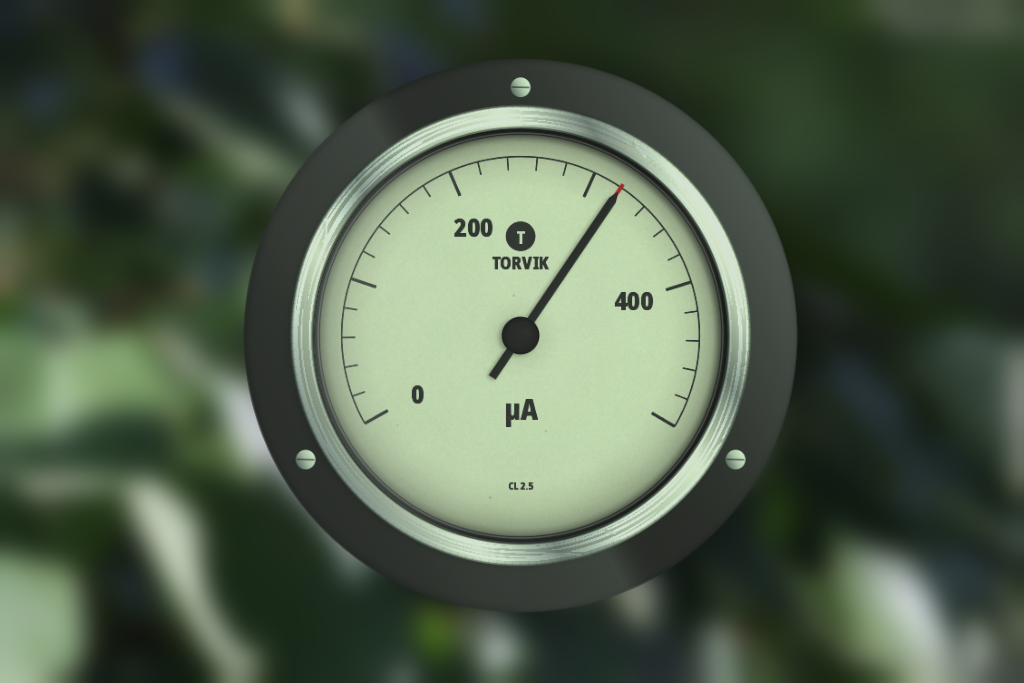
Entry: 320 µA
